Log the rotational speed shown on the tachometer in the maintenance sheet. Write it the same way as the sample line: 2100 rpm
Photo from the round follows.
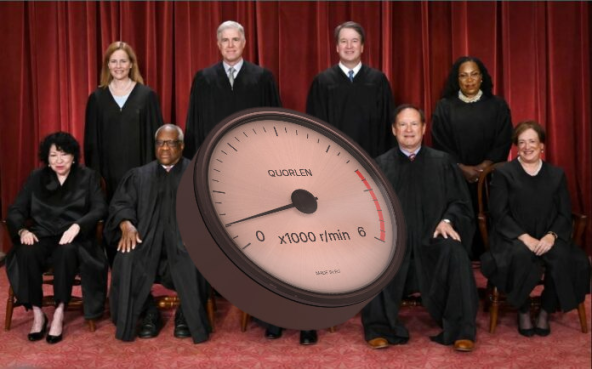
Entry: 400 rpm
